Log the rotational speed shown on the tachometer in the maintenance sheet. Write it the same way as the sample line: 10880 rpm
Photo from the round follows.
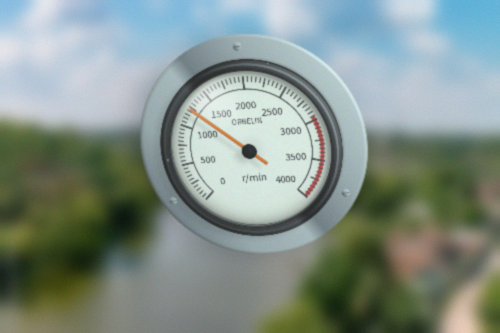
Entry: 1250 rpm
